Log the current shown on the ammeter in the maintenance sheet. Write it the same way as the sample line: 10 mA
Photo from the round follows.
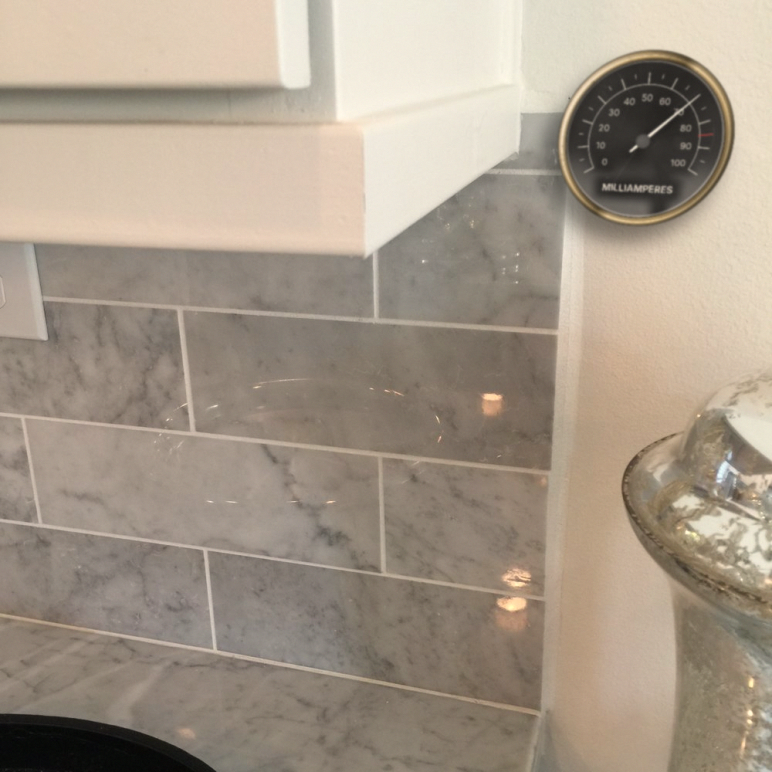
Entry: 70 mA
